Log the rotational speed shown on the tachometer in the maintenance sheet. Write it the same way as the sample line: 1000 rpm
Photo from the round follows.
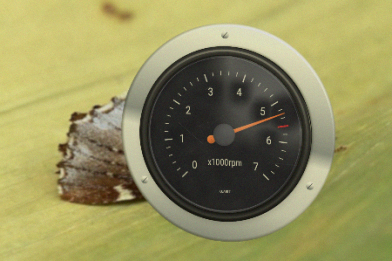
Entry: 5300 rpm
